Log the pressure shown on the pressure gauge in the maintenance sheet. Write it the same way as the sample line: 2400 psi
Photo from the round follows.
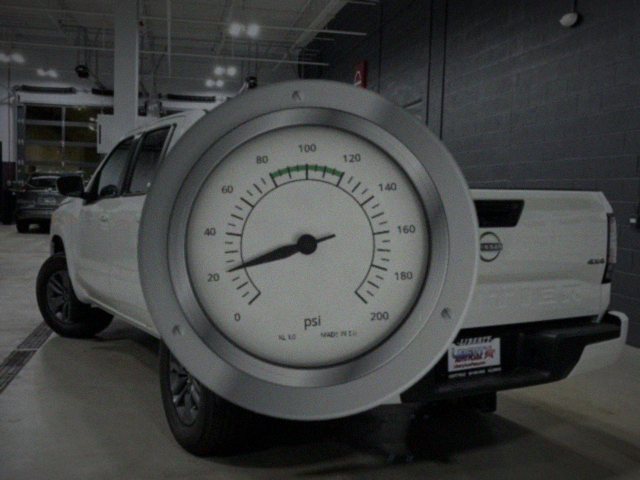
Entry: 20 psi
